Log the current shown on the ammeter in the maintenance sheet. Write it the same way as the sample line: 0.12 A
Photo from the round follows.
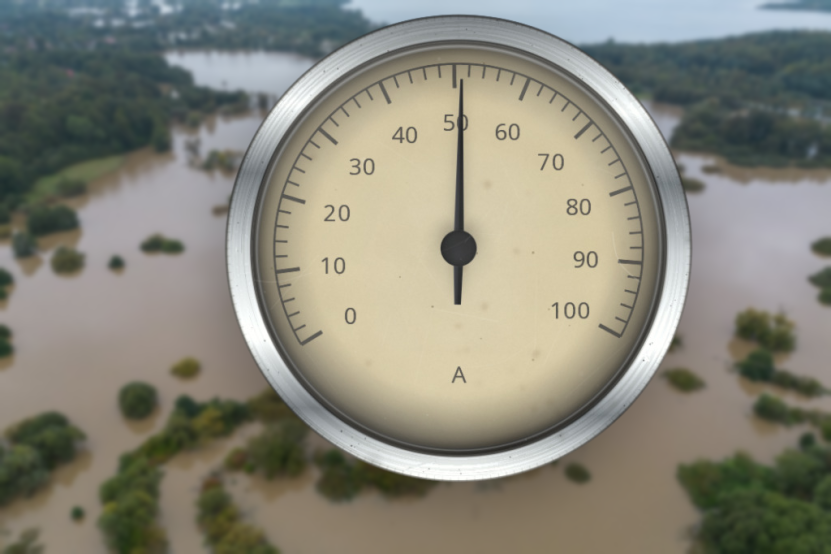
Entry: 51 A
